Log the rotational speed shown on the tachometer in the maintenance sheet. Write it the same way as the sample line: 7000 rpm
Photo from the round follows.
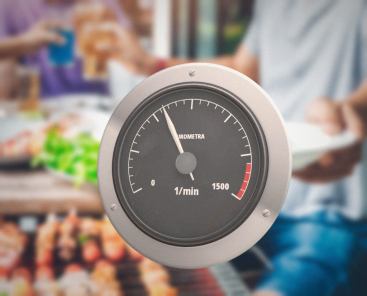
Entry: 575 rpm
